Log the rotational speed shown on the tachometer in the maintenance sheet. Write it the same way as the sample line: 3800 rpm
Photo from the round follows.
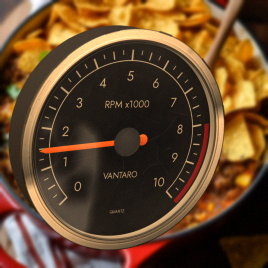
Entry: 1500 rpm
